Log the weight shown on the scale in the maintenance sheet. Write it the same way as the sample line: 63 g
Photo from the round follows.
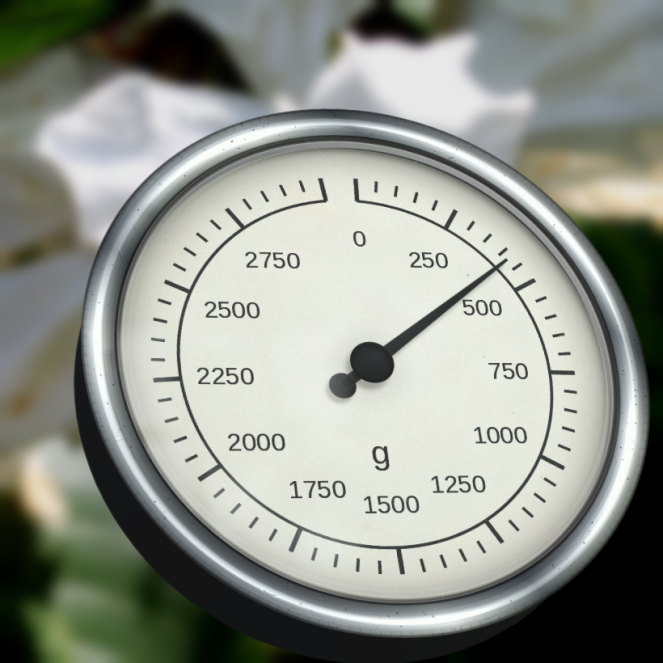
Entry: 425 g
